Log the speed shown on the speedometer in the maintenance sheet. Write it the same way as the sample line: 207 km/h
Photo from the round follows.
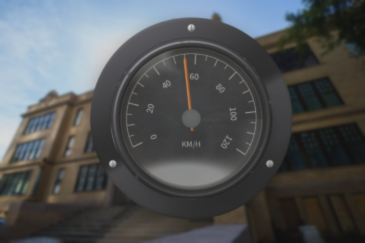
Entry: 55 km/h
